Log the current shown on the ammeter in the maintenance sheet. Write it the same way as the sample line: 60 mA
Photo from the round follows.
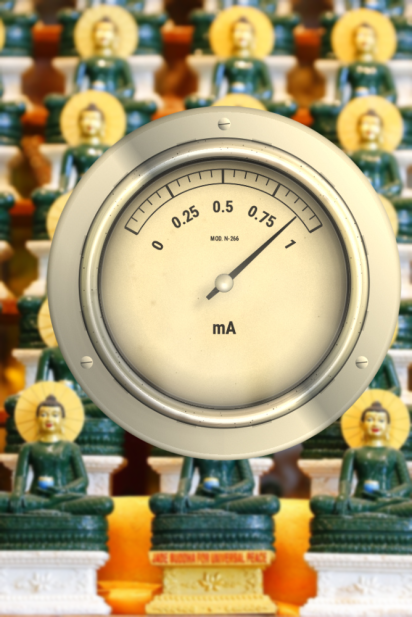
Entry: 0.9 mA
